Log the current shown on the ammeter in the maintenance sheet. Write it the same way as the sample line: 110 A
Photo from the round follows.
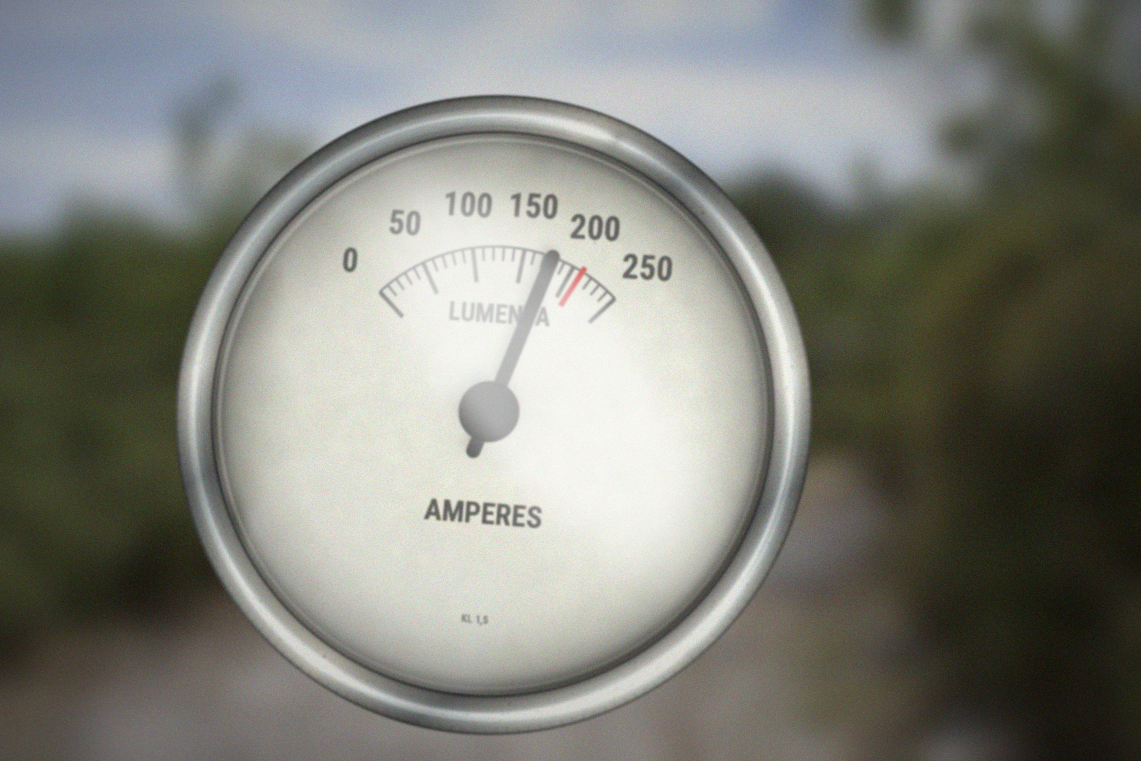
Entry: 180 A
